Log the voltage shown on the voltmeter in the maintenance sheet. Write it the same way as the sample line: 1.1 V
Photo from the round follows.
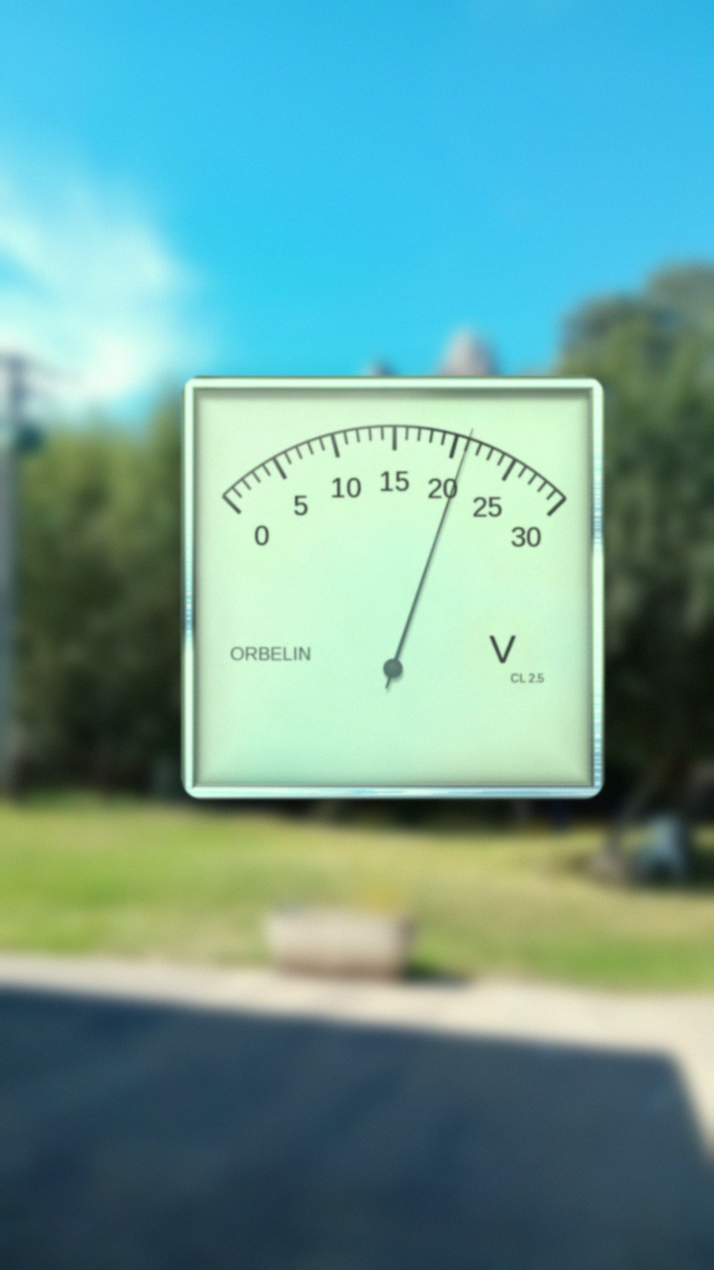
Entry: 21 V
